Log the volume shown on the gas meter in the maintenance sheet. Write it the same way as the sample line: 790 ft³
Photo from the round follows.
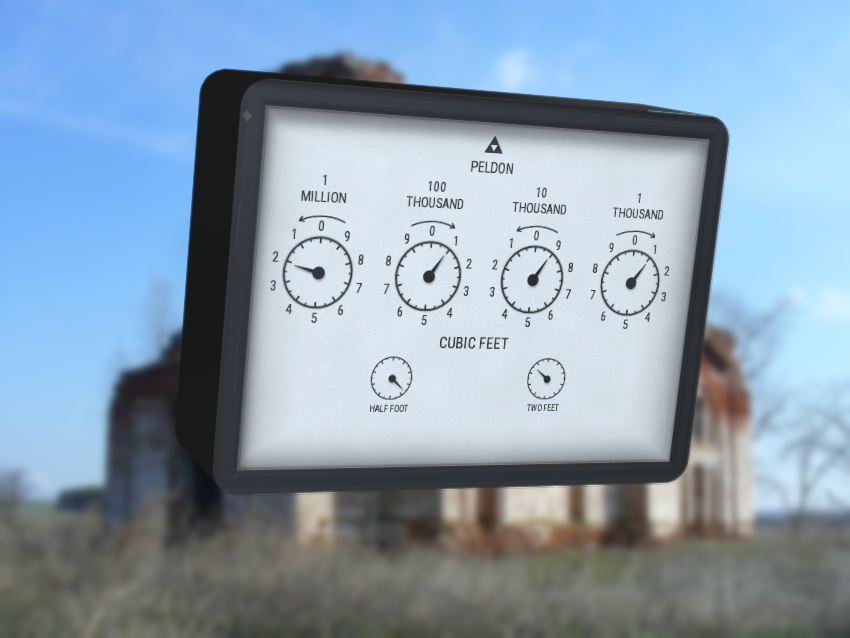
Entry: 209100 ft³
